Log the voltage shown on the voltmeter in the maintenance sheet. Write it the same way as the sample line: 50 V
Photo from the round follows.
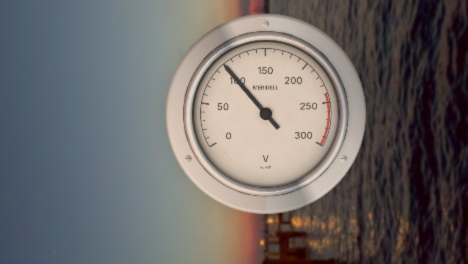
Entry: 100 V
